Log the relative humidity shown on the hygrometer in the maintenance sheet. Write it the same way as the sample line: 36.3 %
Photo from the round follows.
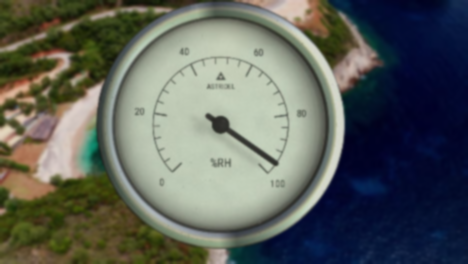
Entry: 96 %
